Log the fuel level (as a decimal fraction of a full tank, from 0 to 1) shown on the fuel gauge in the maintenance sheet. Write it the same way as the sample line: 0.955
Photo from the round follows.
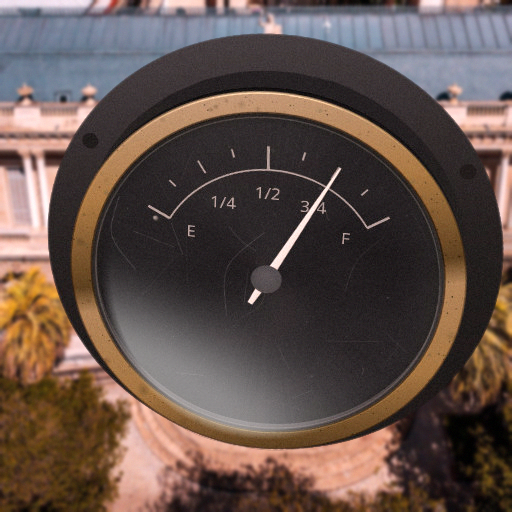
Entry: 0.75
